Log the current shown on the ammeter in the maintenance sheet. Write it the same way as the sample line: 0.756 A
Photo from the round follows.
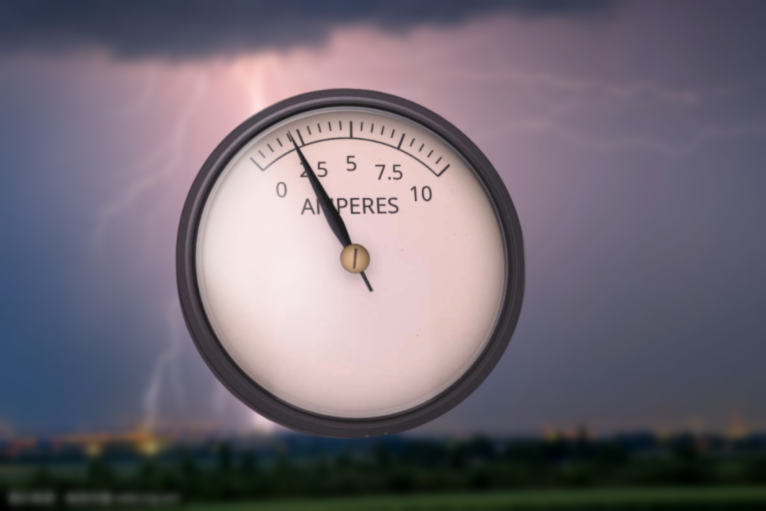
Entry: 2 A
